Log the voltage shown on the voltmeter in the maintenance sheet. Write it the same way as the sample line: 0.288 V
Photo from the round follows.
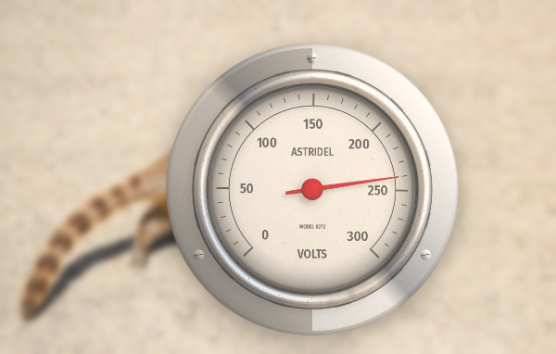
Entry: 240 V
